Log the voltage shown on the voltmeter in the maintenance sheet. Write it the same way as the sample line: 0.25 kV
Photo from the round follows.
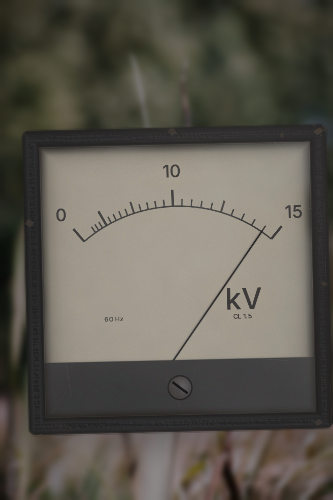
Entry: 14.5 kV
